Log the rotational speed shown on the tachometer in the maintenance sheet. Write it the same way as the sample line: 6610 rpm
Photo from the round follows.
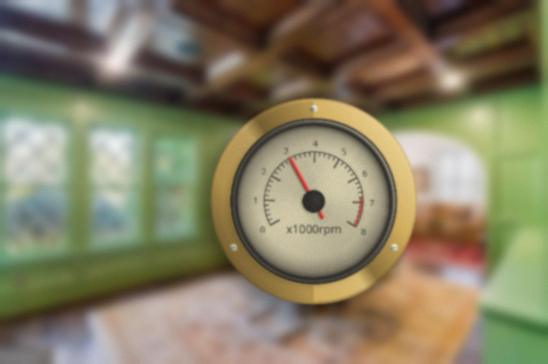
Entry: 3000 rpm
